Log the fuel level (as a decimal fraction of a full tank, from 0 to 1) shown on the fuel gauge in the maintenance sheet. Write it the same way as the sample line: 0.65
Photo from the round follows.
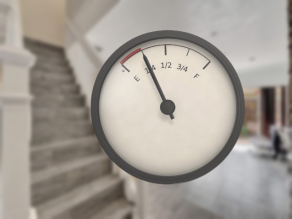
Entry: 0.25
